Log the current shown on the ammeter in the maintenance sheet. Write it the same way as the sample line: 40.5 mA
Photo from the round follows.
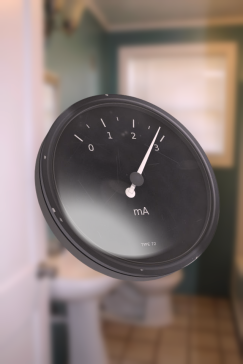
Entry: 2.75 mA
